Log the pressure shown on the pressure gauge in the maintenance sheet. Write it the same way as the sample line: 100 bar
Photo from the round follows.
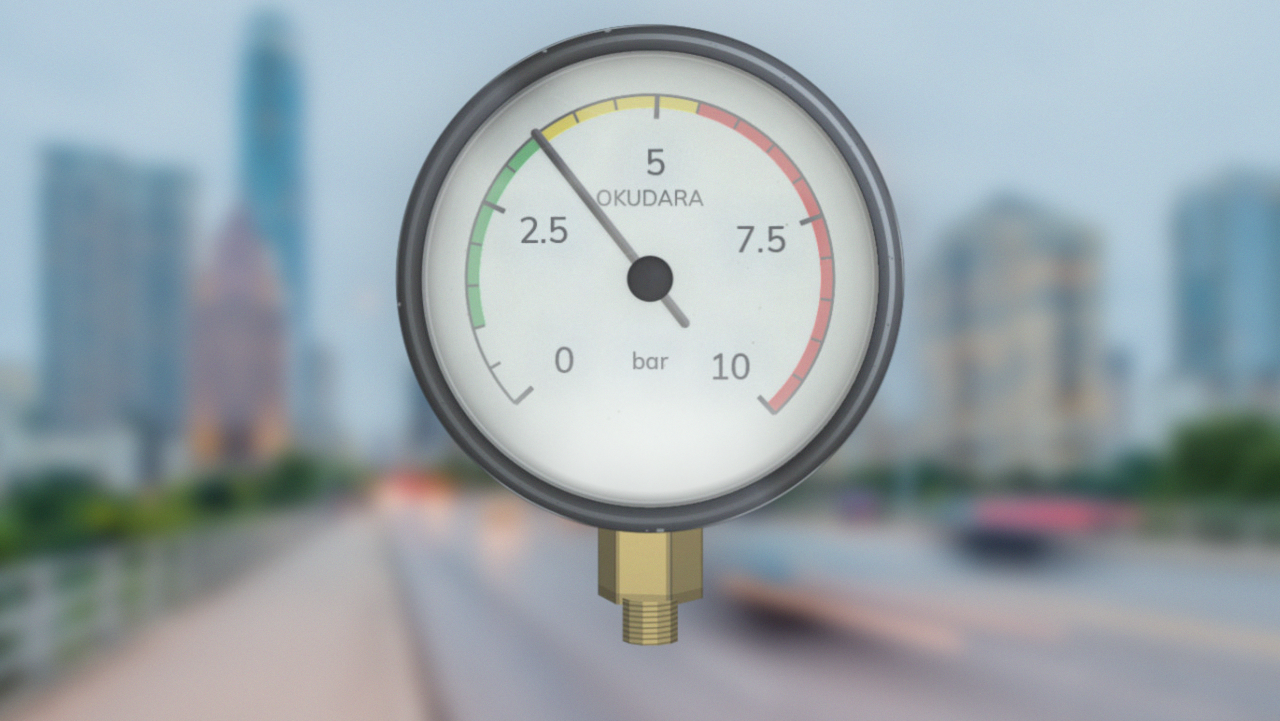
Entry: 3.5 bar
